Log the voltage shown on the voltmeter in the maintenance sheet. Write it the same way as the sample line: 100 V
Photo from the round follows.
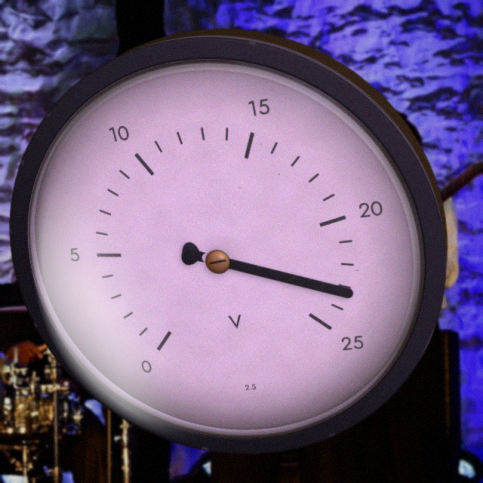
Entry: 23 V
